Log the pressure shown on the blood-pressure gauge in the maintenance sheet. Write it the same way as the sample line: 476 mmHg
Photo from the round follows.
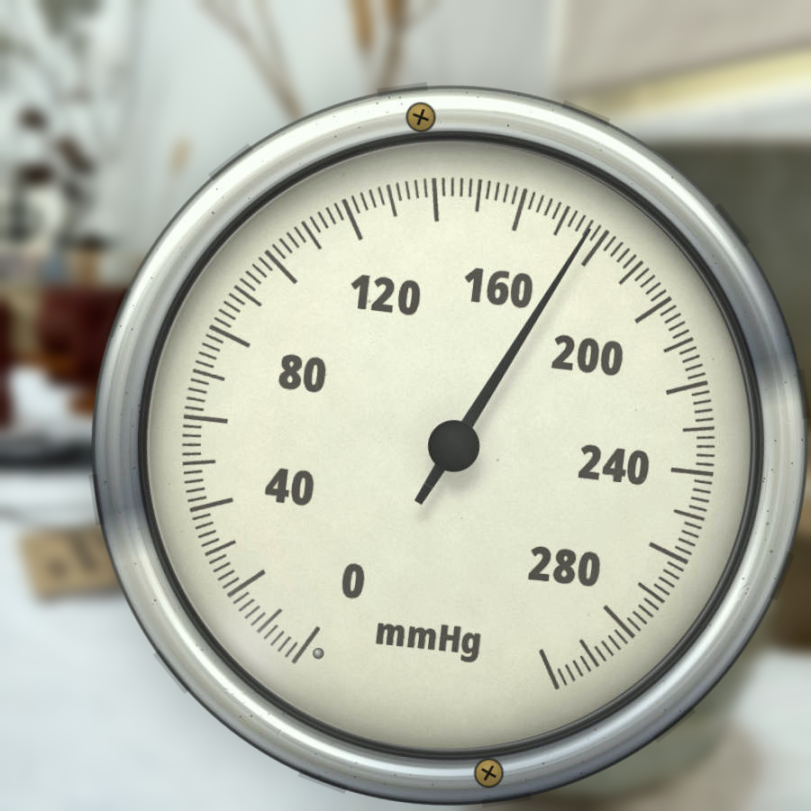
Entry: 176 mmHg
